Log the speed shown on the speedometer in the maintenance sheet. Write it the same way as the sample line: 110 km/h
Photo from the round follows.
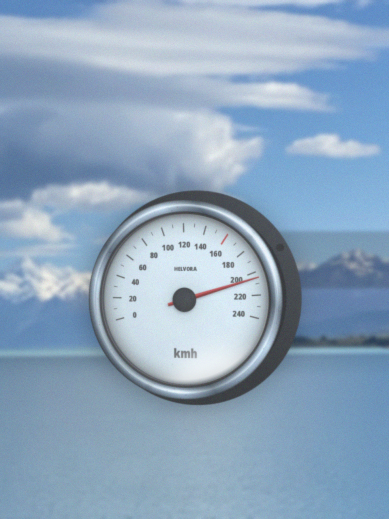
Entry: 205 km/h
